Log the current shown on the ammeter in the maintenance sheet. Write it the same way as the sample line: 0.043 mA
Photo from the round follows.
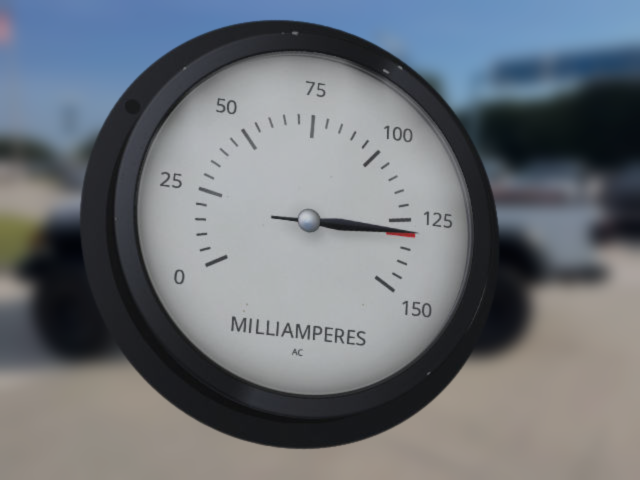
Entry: 130 mA
